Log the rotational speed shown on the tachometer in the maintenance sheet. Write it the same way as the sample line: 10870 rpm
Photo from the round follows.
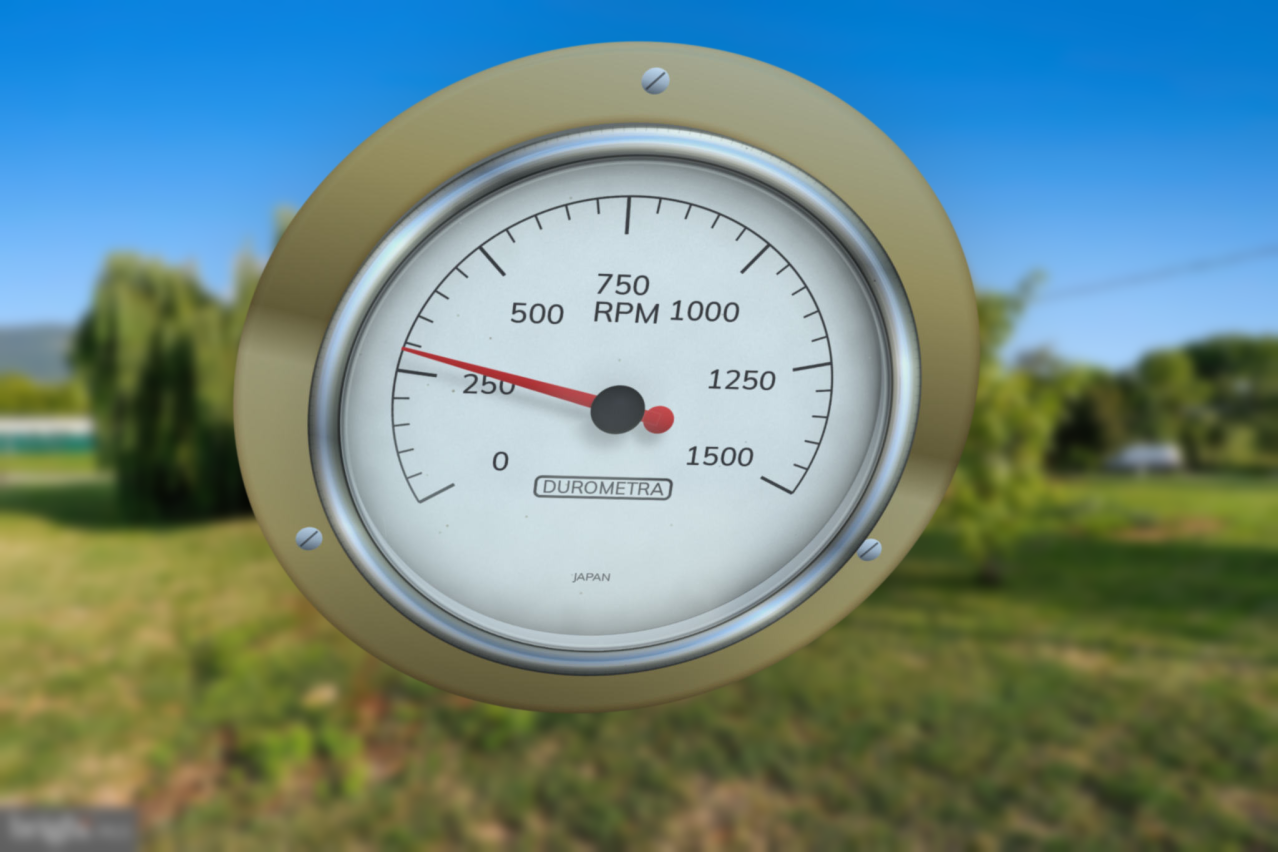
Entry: 300 rpm
